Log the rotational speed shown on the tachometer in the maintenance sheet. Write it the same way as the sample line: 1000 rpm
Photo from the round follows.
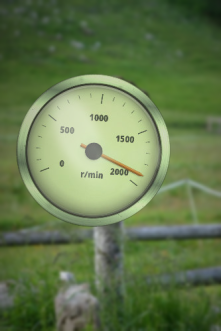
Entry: 1900 rpm
